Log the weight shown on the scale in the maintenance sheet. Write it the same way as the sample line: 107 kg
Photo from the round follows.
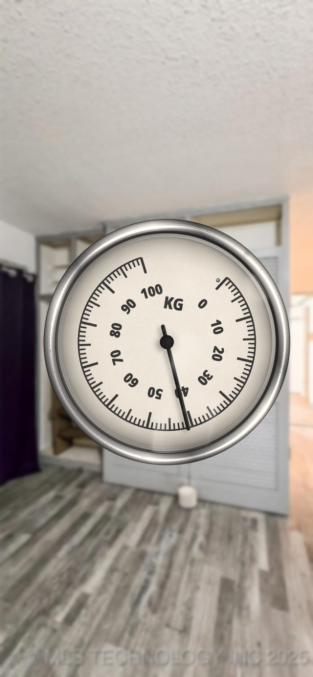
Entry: 41 kg
